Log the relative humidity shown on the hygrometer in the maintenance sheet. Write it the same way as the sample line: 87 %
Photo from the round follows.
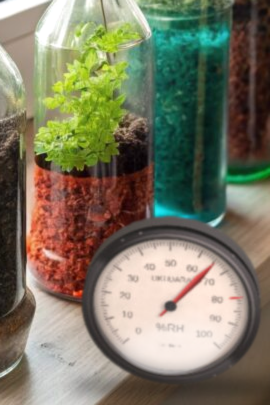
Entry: 65 %
